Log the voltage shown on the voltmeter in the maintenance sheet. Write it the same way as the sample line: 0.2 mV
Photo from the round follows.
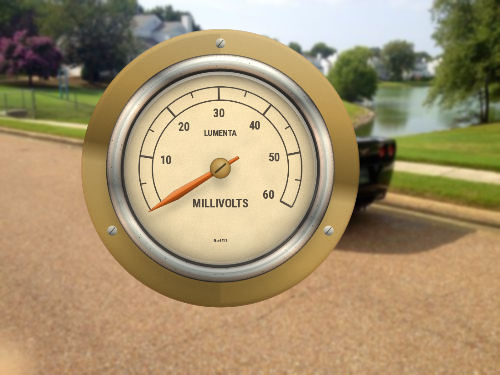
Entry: 0 mV
